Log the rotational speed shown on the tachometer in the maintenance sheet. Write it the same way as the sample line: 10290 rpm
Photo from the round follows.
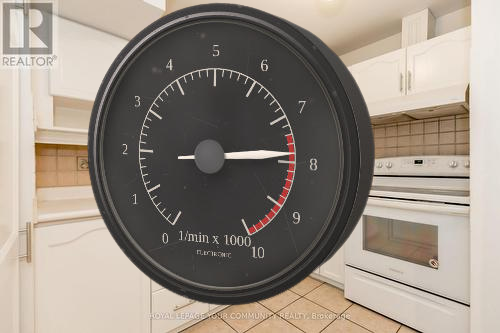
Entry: 7800 rpm
